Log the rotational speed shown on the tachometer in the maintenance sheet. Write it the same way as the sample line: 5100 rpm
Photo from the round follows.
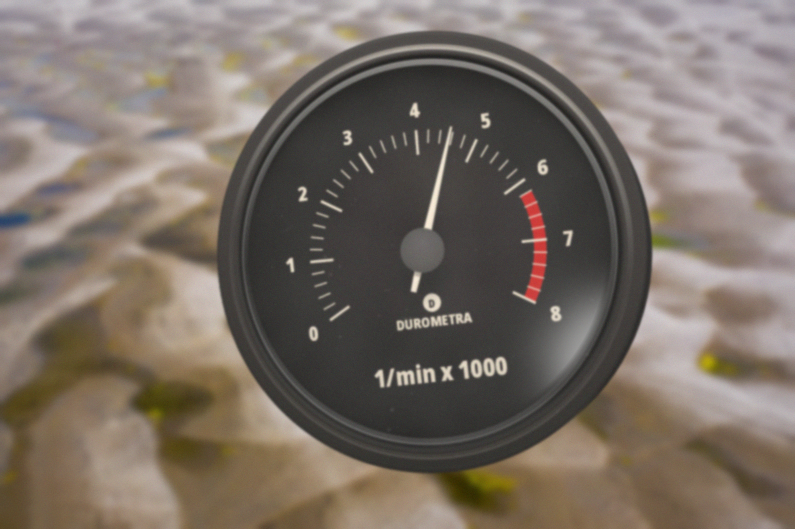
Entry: 4600 rpm
